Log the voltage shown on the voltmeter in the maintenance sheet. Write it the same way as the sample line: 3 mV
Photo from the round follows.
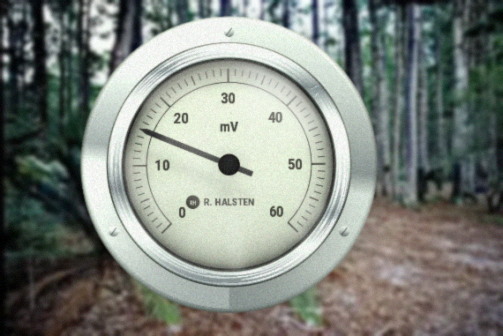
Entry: 15 mV
